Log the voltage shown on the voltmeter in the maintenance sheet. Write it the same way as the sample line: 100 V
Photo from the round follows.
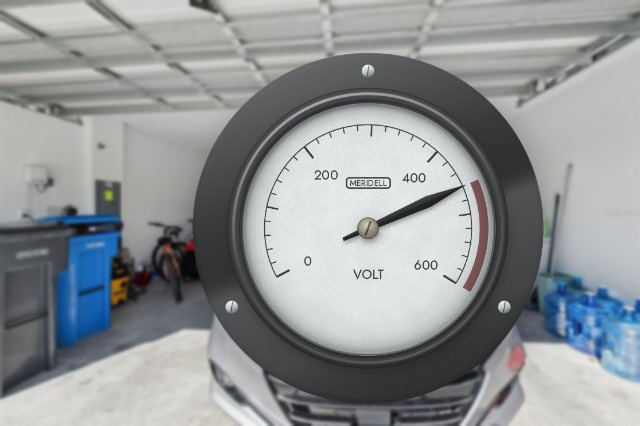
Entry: 460 V
